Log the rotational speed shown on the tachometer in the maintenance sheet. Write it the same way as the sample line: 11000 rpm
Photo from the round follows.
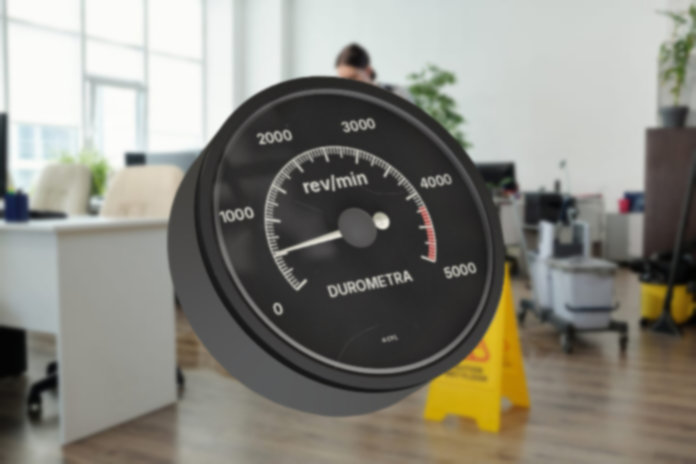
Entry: 500 rpm
